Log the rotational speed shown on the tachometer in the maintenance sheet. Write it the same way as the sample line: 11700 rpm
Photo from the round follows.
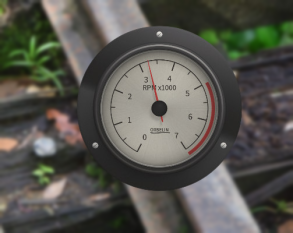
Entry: 3250 rpm
